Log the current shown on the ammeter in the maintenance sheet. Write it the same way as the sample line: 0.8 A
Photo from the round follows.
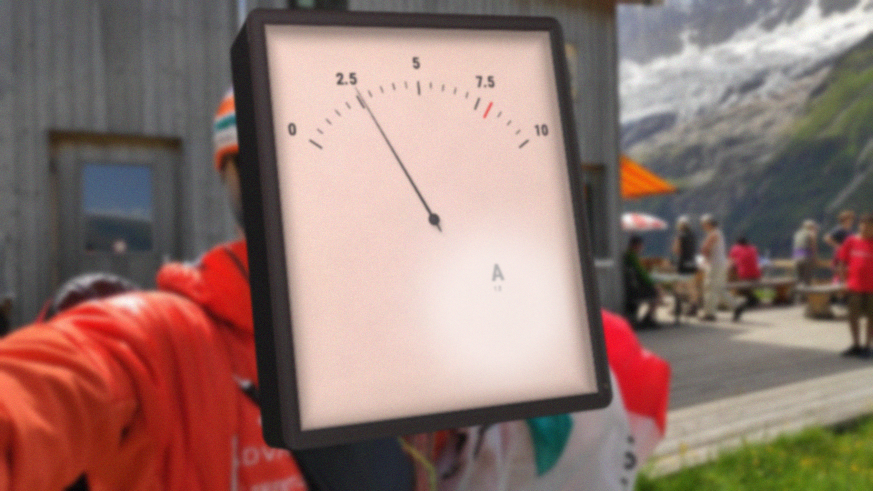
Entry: 2.5 A
